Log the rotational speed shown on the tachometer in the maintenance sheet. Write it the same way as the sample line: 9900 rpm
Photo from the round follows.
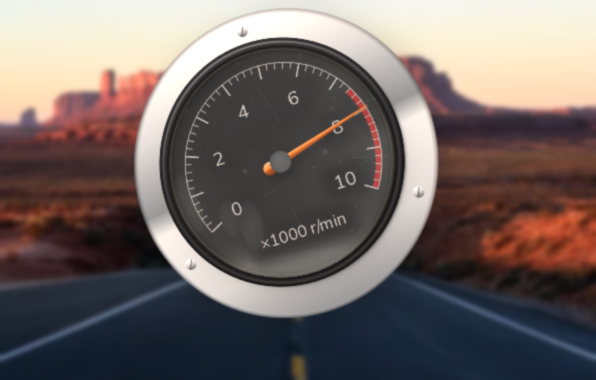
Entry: 8000 rpm
